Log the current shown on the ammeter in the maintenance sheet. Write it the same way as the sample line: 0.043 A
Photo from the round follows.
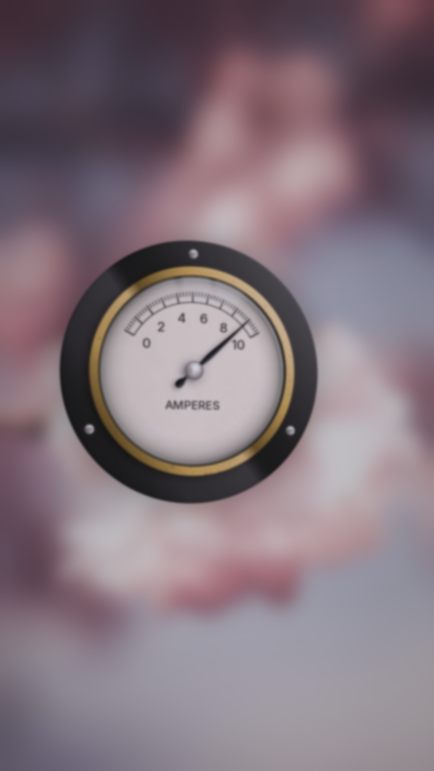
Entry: 9 A
